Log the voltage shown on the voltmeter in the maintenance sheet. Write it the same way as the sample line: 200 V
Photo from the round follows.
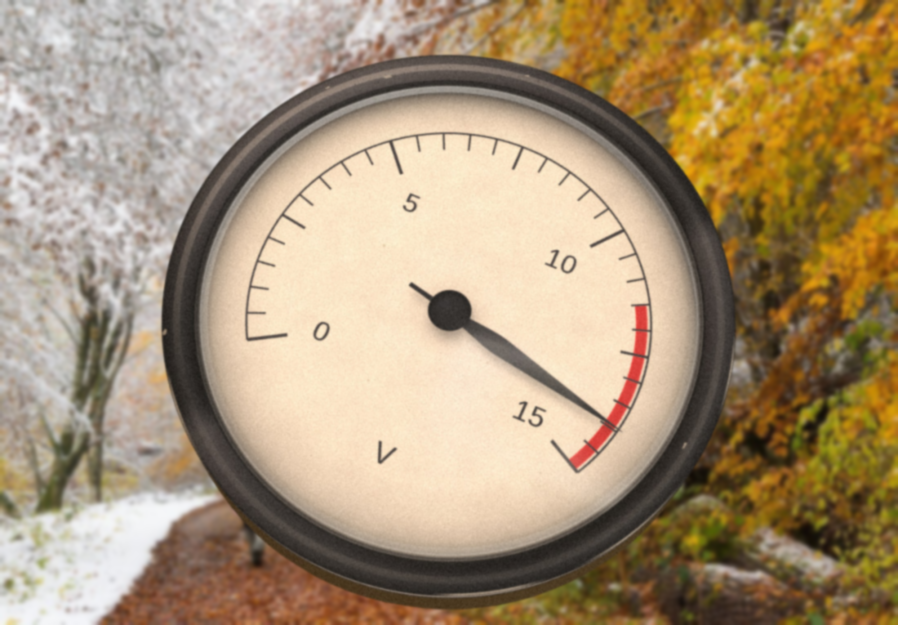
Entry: 14 V
